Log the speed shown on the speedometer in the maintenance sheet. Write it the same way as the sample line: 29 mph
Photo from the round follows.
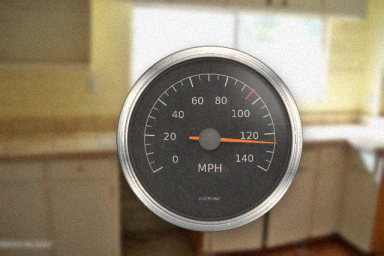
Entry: 125 mph
